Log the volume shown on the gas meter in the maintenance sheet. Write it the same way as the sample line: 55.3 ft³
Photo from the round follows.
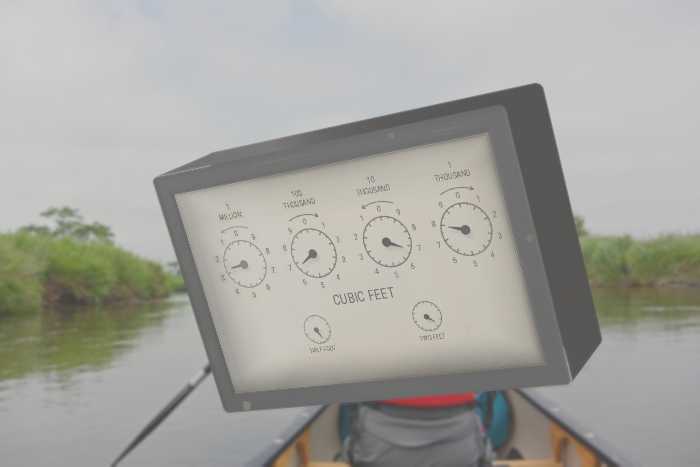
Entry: 266800 ft³
